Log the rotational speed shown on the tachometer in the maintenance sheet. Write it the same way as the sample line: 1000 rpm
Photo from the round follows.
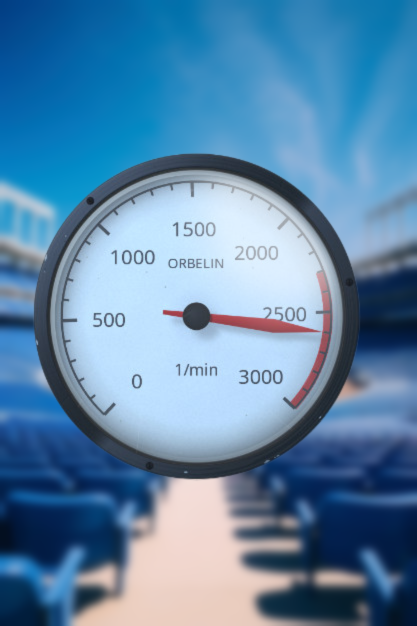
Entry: 2600 rpm
